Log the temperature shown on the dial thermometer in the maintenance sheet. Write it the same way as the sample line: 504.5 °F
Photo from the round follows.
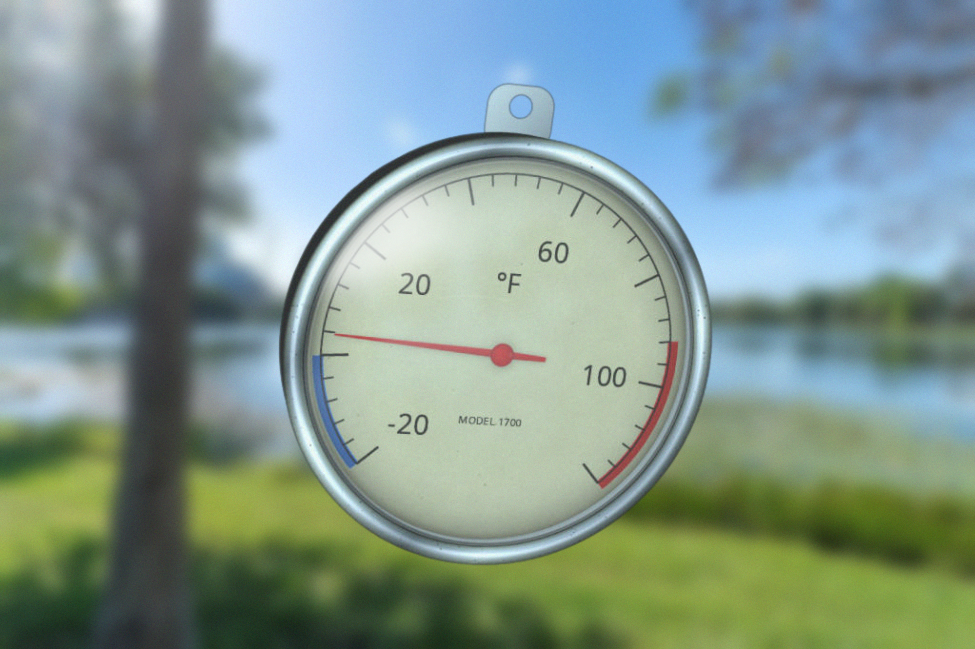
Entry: 4 °F
